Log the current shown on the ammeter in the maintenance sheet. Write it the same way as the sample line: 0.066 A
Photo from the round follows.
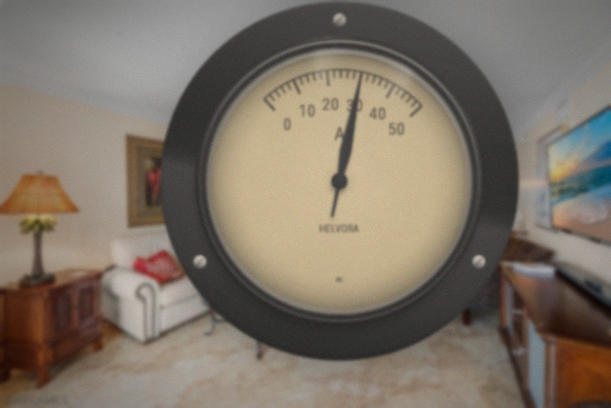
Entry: 30 A
